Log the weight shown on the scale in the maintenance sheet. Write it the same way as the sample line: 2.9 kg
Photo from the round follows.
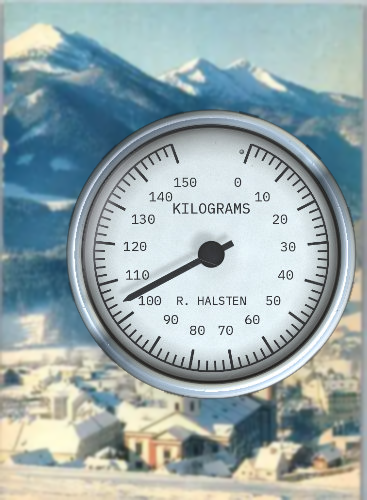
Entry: 104 kg
